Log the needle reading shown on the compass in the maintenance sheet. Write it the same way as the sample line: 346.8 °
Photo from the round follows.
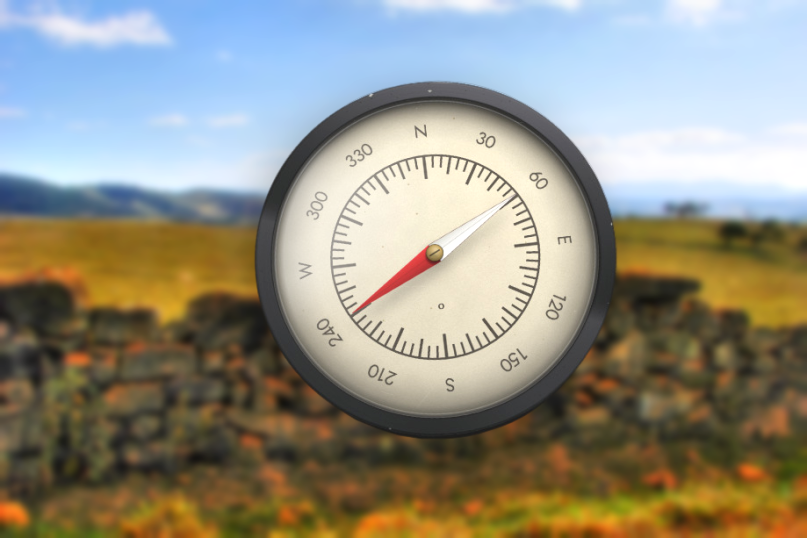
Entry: 240 °
